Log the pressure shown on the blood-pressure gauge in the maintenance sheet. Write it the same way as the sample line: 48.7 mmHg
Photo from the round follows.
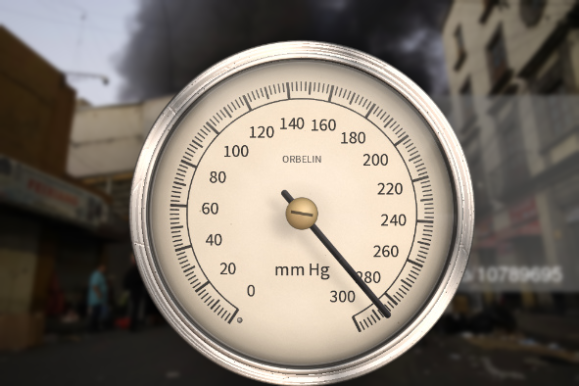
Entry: 286 mmHg
